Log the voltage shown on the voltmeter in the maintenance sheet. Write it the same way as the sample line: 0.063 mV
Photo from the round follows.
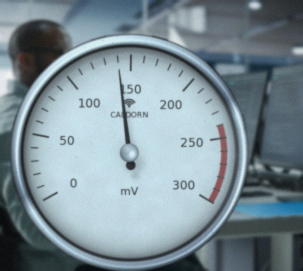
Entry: 140 mV
